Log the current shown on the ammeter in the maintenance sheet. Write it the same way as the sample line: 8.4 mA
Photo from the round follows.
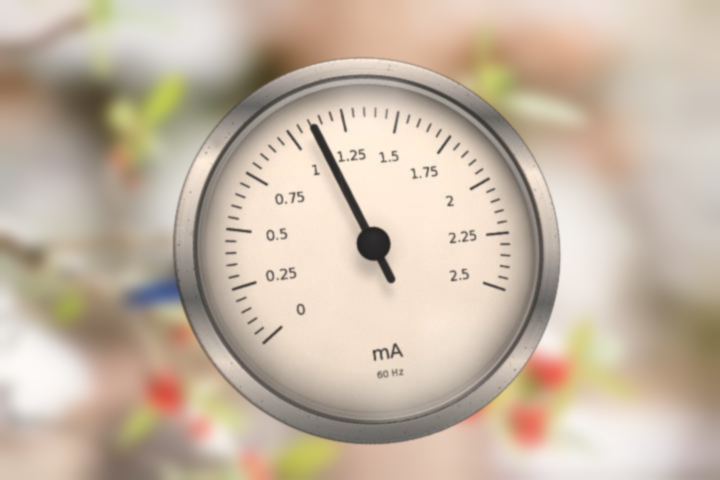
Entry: 1.1 mA
